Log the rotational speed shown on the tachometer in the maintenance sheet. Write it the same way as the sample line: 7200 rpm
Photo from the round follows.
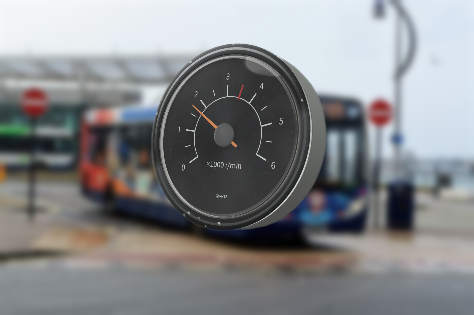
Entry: 1750 rpm
